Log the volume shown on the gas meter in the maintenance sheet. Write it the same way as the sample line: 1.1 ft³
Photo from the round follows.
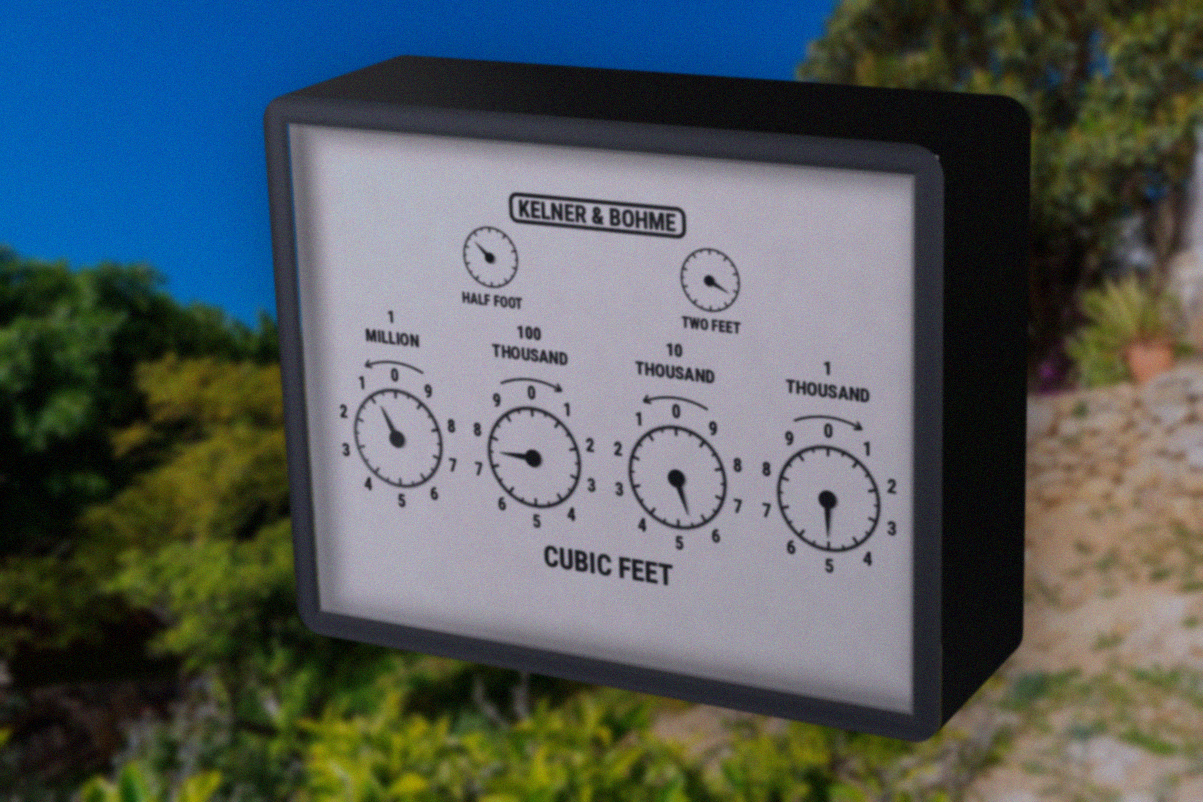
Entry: 75500 ft³
